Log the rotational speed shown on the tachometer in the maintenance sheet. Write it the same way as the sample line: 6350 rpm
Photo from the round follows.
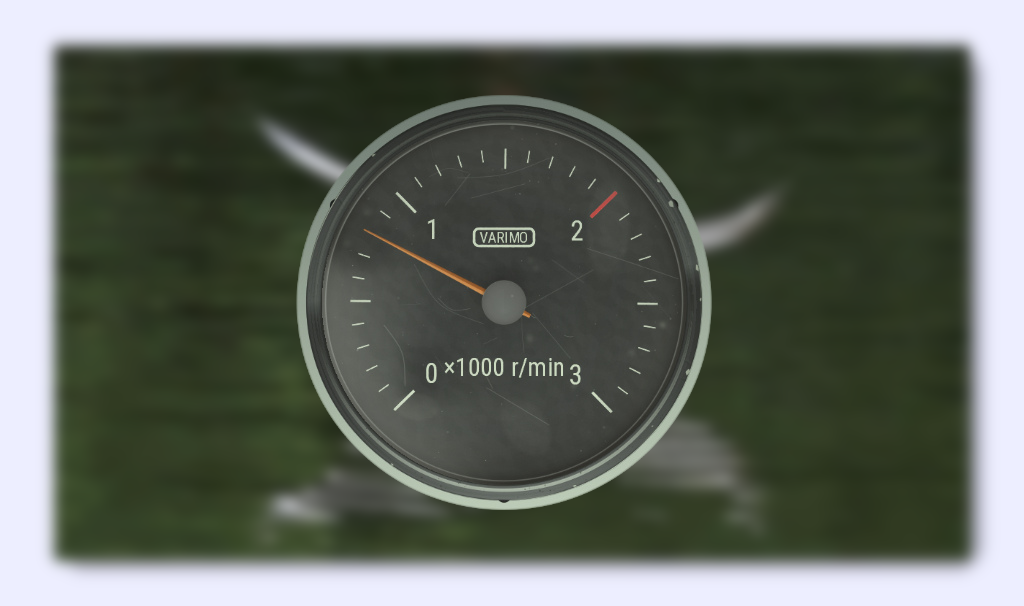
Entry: 800 rpm
